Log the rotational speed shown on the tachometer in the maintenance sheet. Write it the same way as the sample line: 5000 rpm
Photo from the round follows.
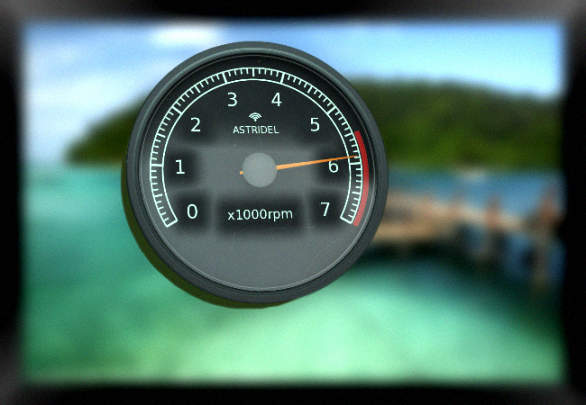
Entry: 5900 rpm
